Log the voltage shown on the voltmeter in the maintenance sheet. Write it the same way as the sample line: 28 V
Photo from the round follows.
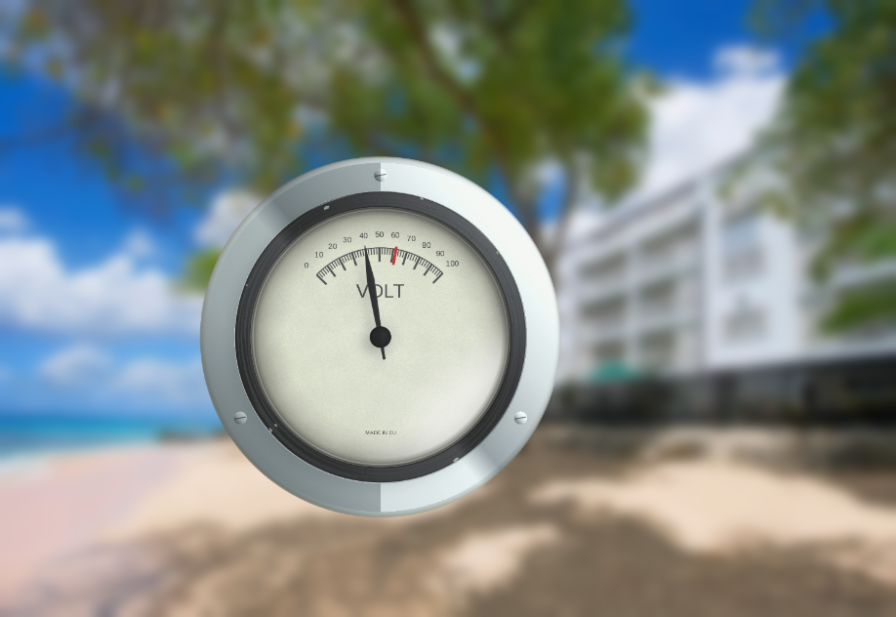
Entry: 40 V
